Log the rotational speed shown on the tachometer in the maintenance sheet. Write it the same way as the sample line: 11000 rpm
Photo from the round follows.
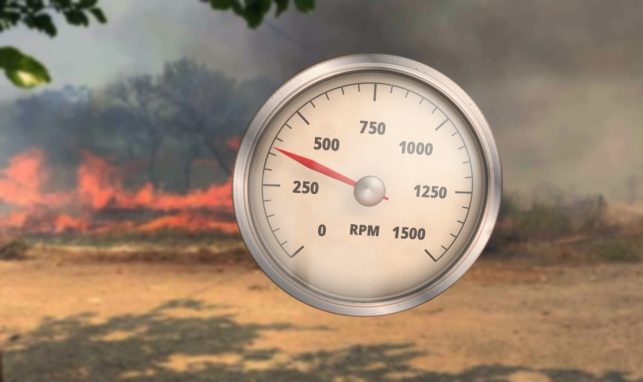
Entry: 375 rpm
